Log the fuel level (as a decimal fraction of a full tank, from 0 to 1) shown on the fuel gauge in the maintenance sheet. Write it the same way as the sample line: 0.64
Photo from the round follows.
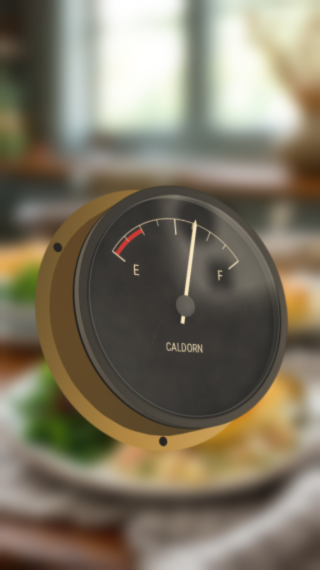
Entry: 0.625
